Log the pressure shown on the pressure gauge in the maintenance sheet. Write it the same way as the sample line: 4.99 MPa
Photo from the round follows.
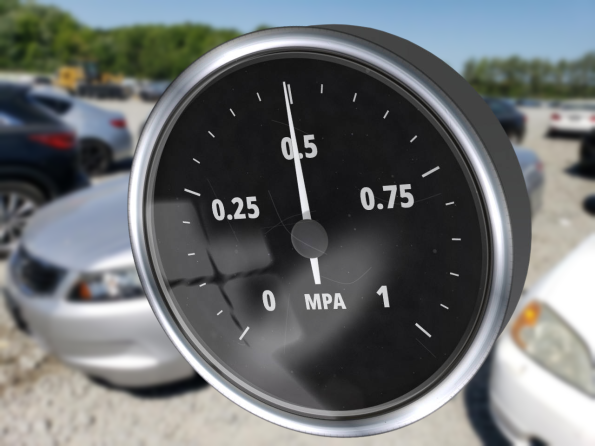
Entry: 0.5 MPa
